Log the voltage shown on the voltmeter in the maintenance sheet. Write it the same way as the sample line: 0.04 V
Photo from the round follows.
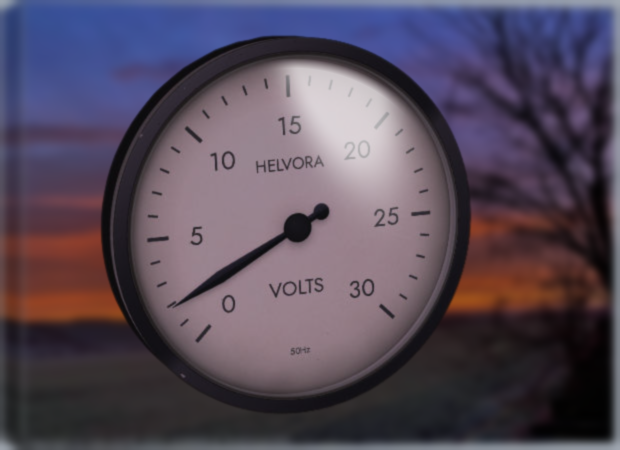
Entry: 2 V
